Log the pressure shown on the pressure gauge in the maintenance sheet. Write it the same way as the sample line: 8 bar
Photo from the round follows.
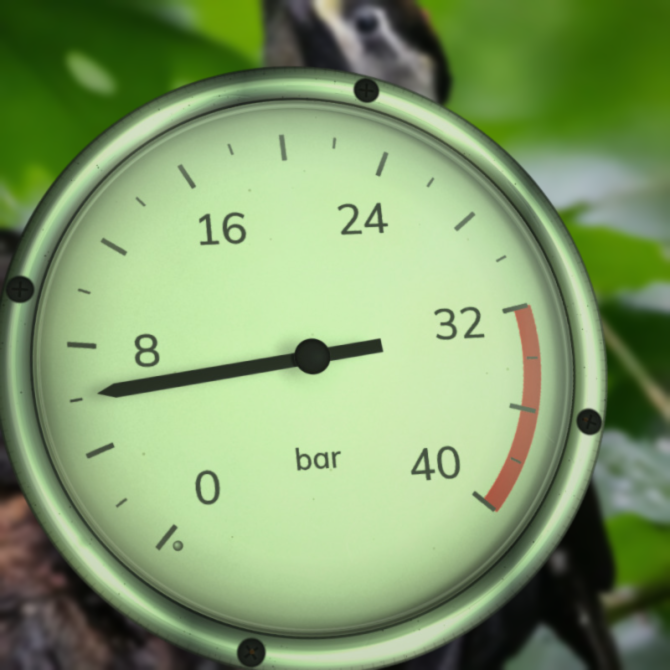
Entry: 6 bar
